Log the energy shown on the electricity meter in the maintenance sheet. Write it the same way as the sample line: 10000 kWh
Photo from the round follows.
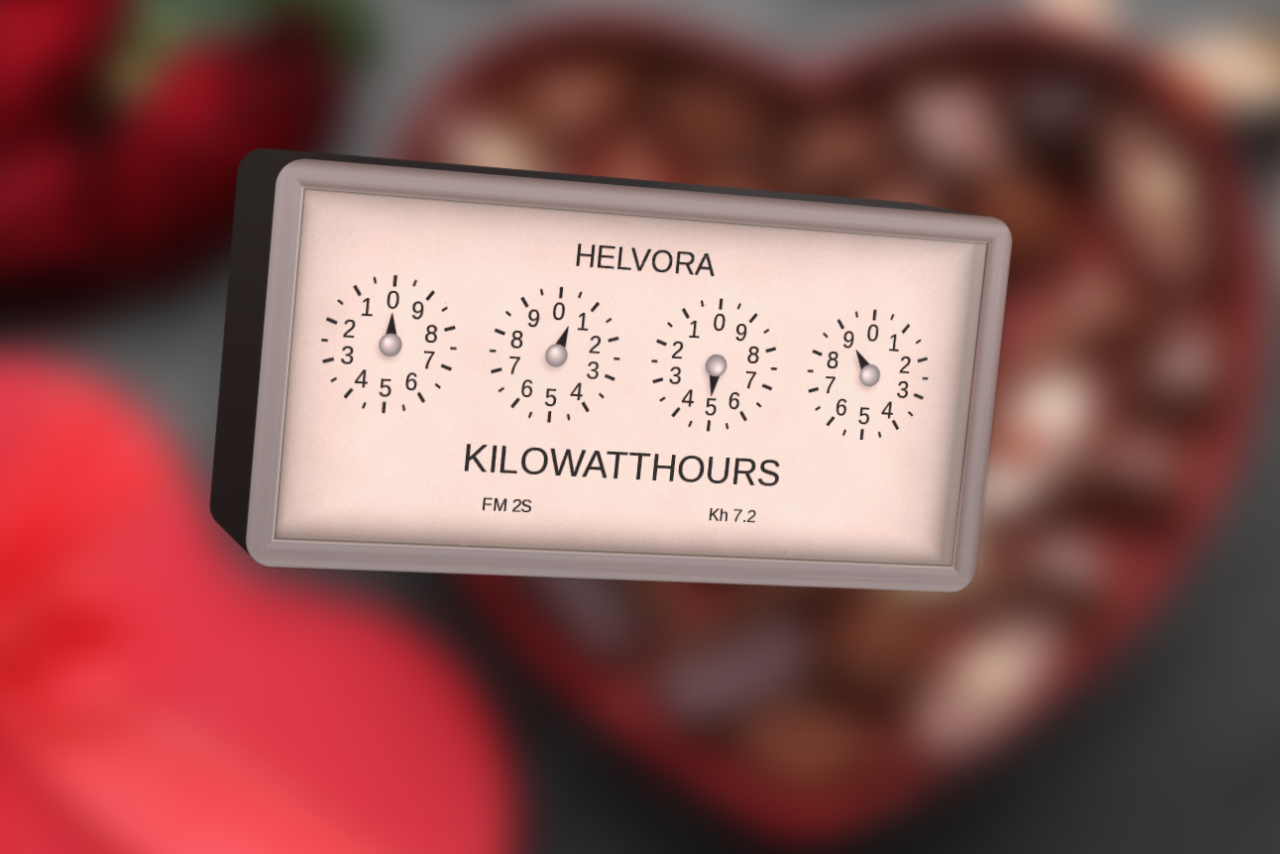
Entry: 49 kWh
